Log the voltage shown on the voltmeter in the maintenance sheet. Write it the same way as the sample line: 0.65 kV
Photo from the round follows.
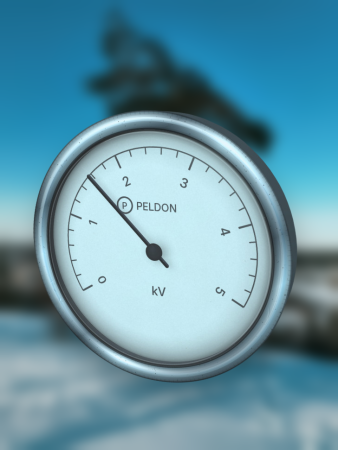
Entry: 1.6 kV
